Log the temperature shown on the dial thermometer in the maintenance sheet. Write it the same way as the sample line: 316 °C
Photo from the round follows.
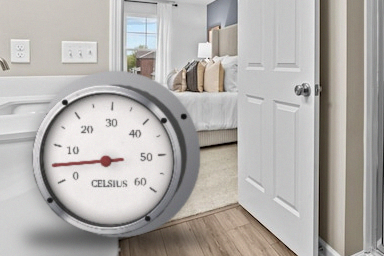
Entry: 5 °C
